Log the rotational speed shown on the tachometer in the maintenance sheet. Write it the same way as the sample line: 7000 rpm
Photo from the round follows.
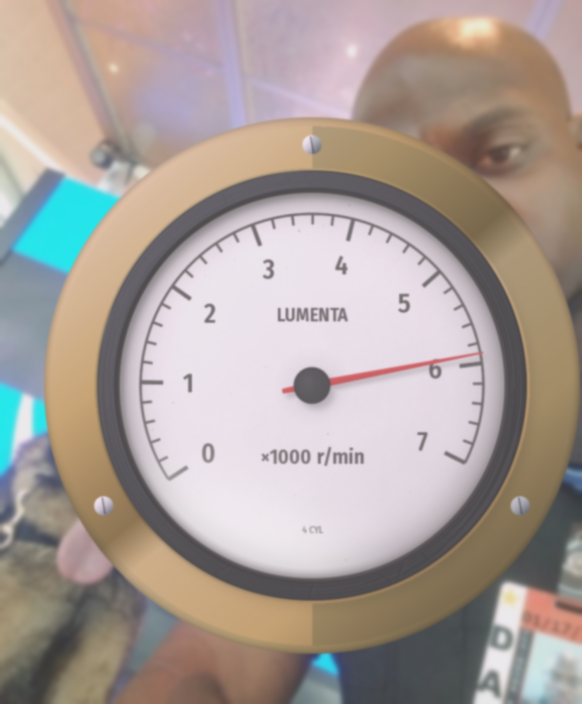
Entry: 5900 rpm
